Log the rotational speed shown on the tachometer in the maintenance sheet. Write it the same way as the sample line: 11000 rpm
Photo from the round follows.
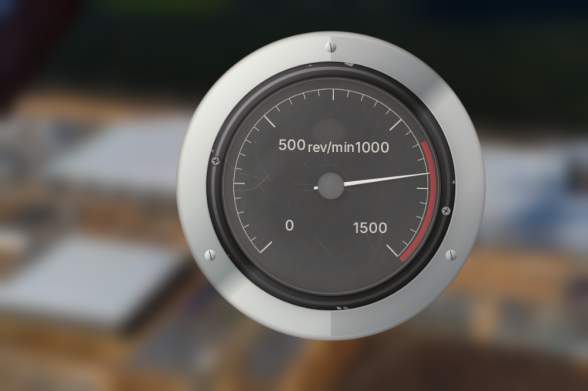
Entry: 1200 rpm
